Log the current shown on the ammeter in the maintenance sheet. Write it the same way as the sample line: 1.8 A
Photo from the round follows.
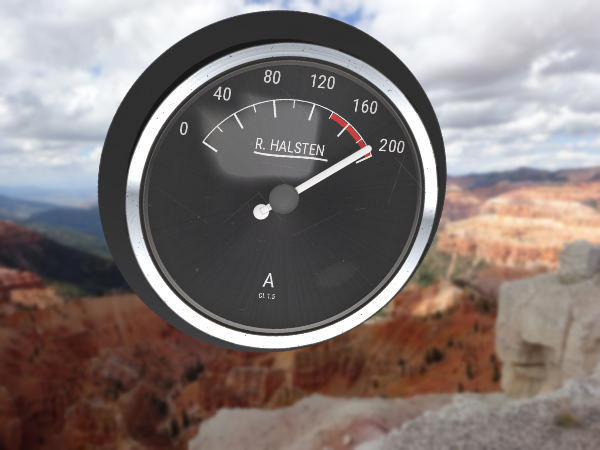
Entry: 190 A
